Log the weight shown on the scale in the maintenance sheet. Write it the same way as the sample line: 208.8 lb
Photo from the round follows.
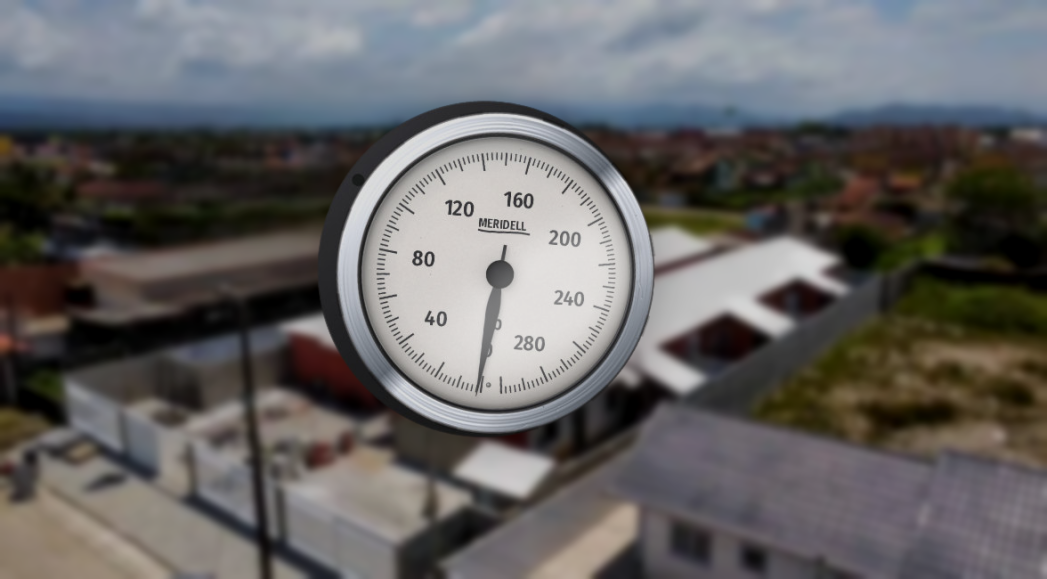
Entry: 2 lb
